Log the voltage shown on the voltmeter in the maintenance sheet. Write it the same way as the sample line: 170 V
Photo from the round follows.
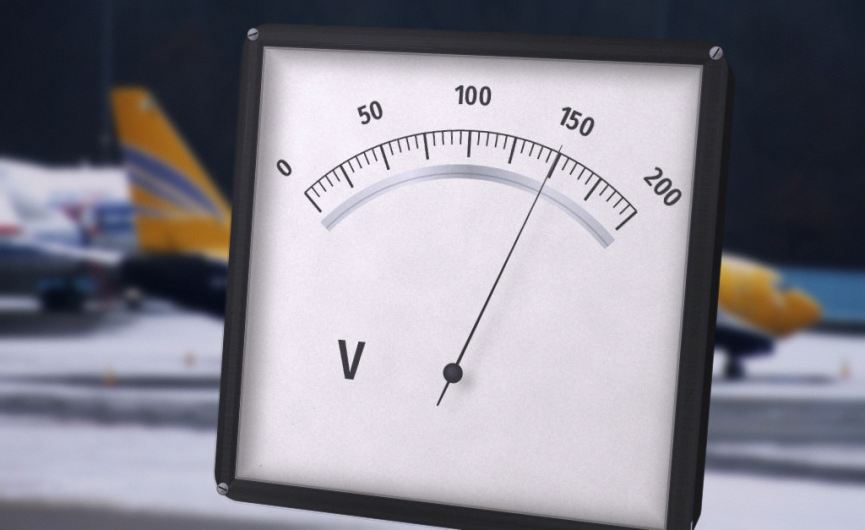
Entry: 150 V
